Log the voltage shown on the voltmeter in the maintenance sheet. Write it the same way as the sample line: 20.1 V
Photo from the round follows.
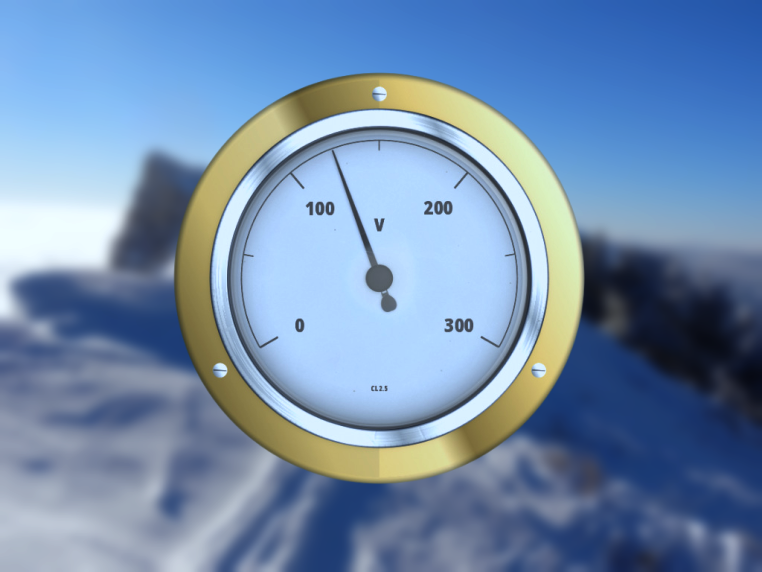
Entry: 125 V
